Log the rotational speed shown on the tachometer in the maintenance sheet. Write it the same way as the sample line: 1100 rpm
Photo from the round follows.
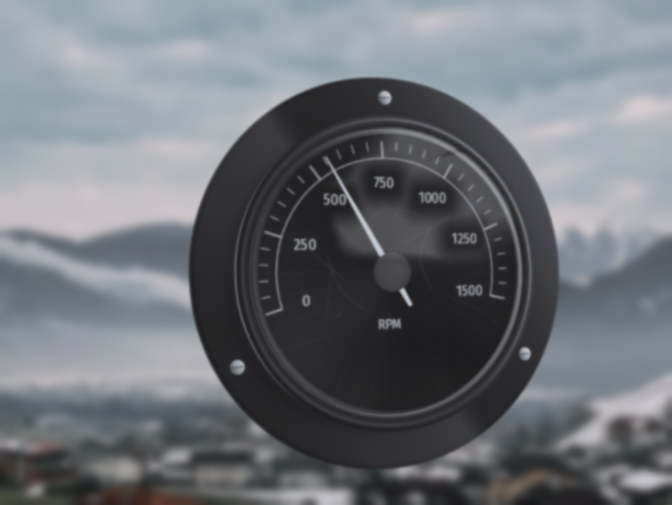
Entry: 550 rpm
